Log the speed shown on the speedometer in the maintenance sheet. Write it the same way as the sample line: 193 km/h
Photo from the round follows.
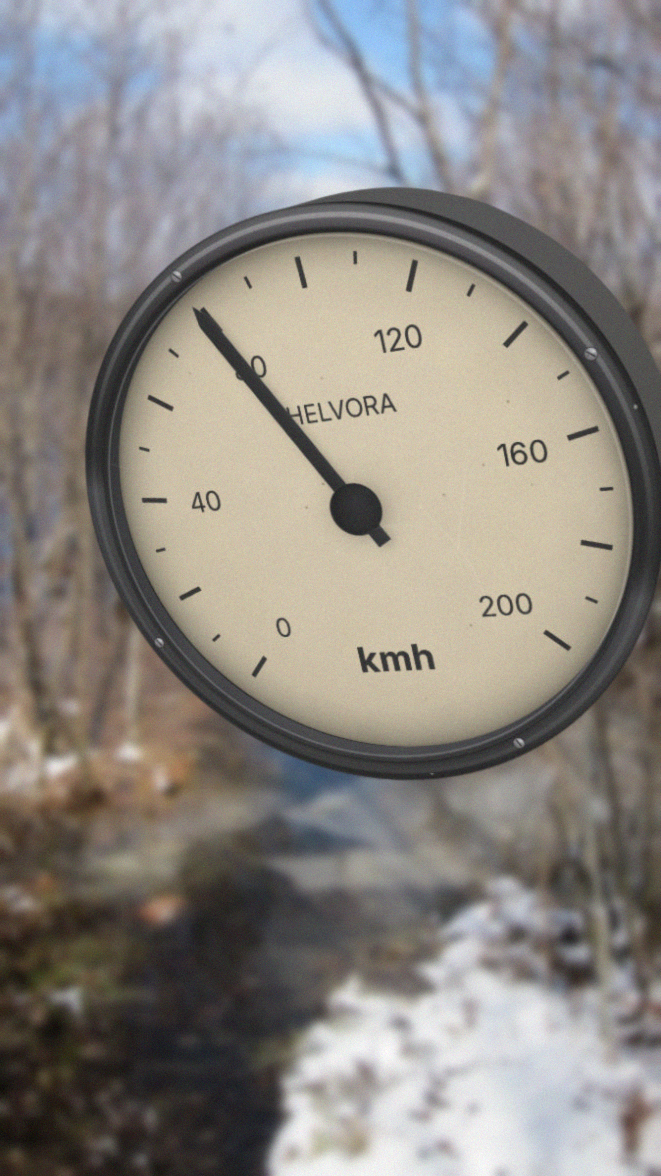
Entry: 80 km/h
